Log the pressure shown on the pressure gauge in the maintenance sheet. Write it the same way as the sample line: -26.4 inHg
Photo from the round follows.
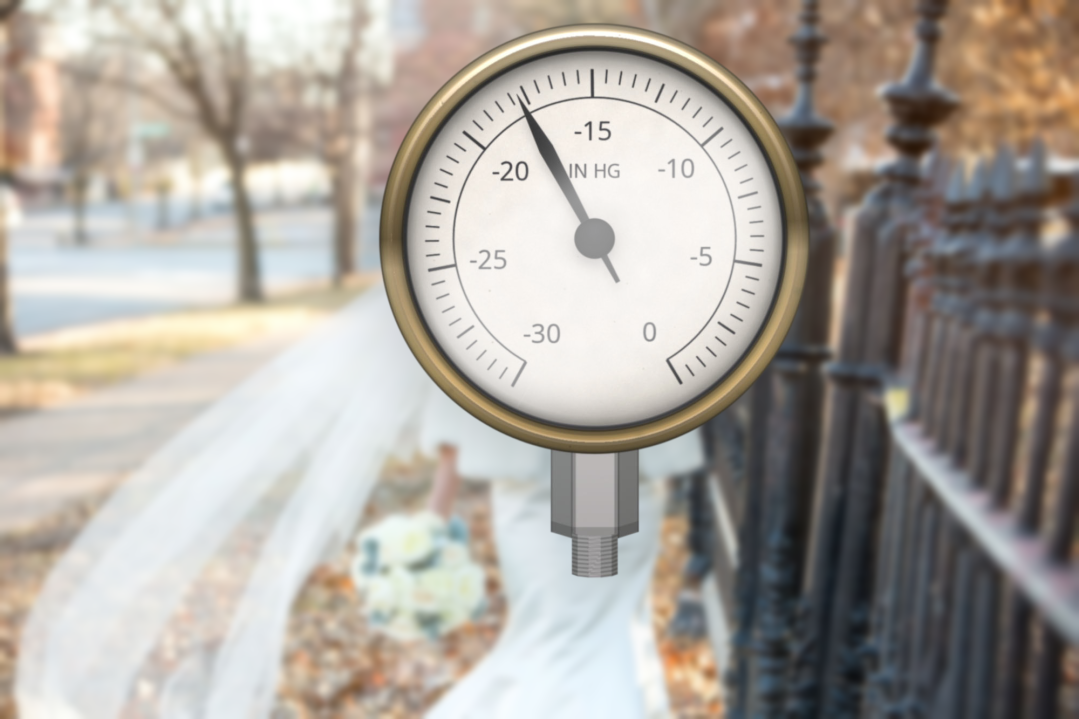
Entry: -17.75 inHg
